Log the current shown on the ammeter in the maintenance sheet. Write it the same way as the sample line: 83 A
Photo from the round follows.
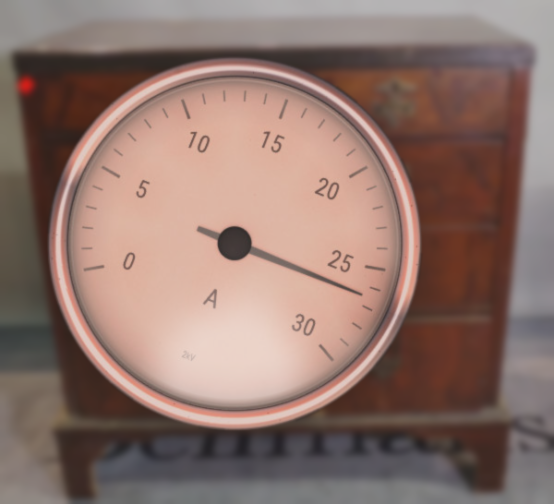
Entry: 26.5 A
